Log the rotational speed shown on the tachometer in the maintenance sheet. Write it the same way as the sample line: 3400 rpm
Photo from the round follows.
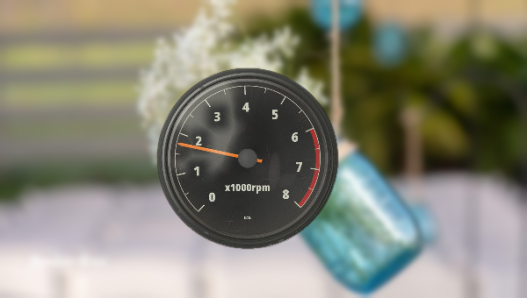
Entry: 1750 rpm
